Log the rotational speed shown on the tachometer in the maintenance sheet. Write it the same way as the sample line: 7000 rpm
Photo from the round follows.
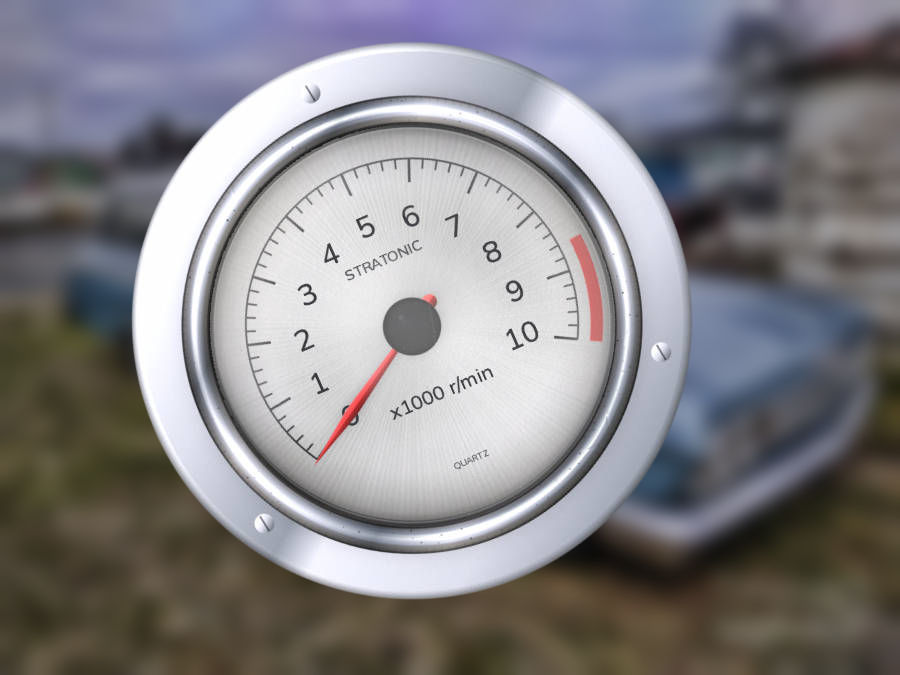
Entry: 0 rpm
